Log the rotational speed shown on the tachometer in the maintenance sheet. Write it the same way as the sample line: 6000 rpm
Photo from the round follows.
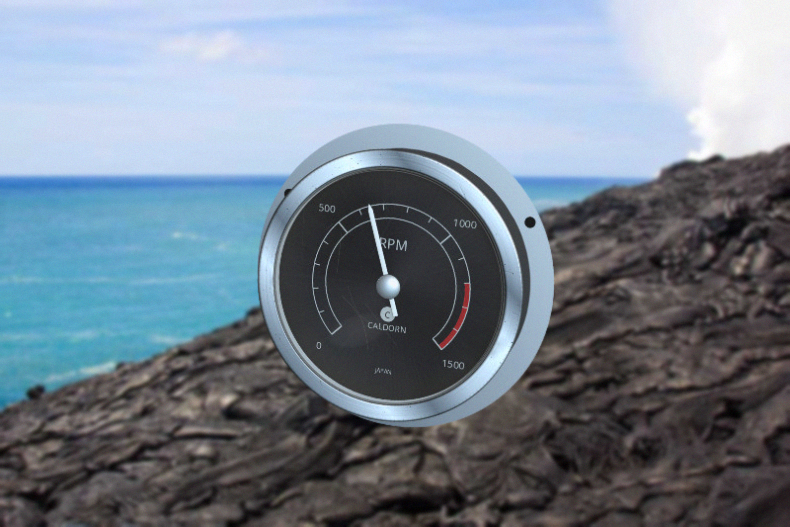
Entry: 650 rpm
